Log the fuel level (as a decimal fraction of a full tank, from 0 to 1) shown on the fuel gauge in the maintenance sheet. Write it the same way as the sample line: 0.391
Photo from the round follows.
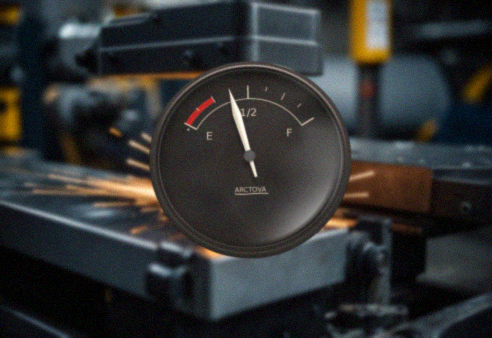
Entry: 0.375
